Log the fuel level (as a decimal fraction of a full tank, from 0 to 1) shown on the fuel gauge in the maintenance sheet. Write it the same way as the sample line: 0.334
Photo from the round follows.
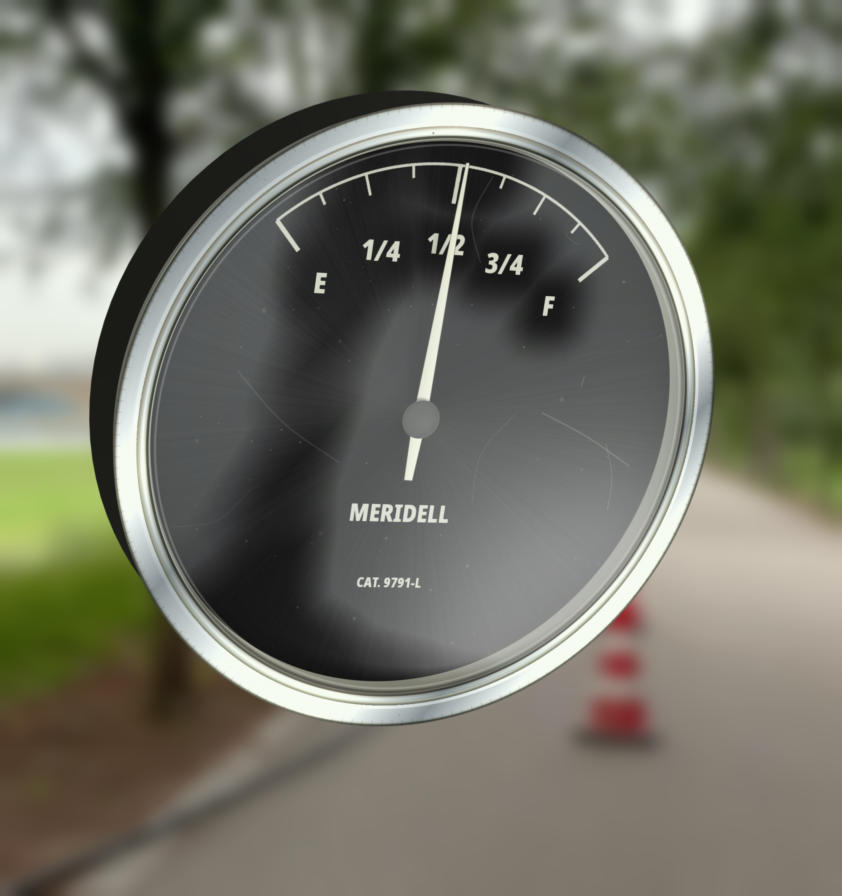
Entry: 0.5
